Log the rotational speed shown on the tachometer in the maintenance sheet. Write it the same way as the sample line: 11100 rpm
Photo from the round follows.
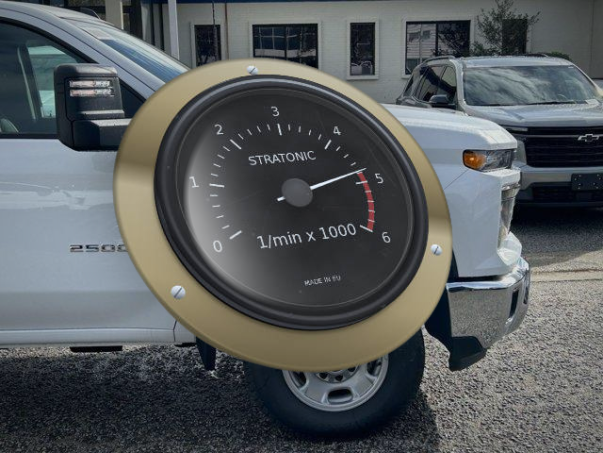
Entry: 4800 rpm
